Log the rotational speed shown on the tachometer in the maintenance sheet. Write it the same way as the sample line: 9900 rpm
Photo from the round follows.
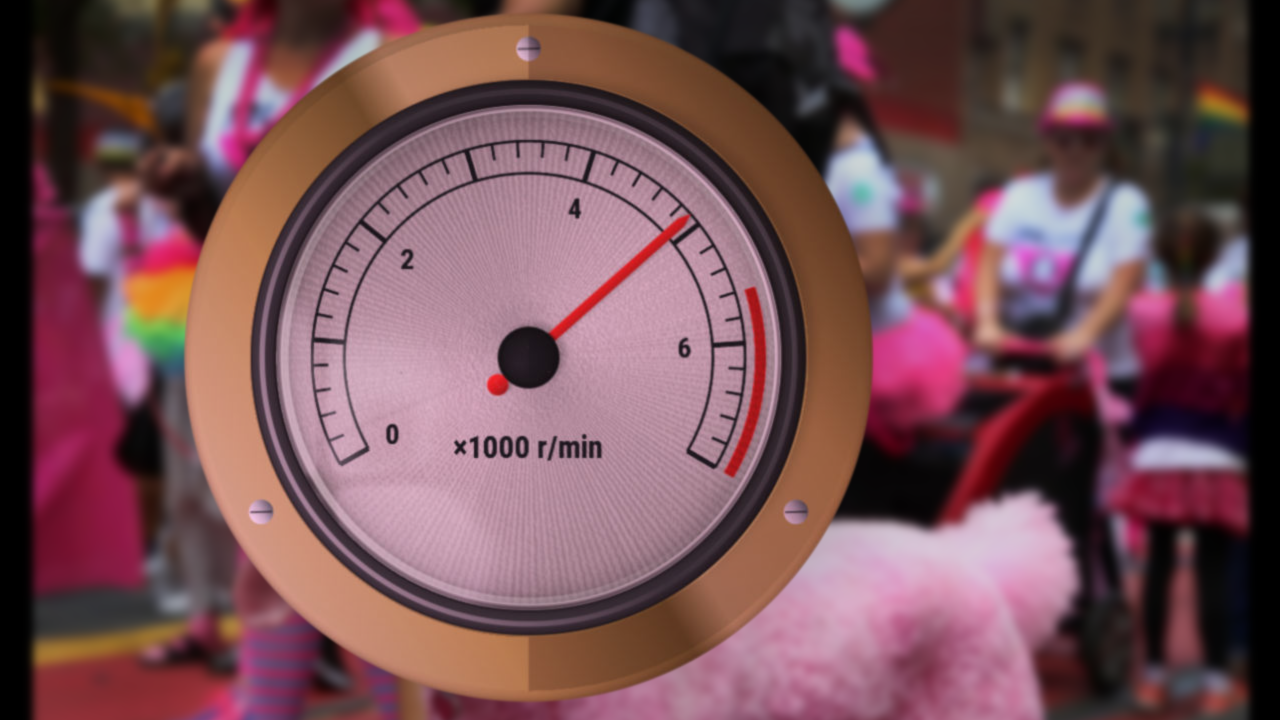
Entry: 4900 rpm
